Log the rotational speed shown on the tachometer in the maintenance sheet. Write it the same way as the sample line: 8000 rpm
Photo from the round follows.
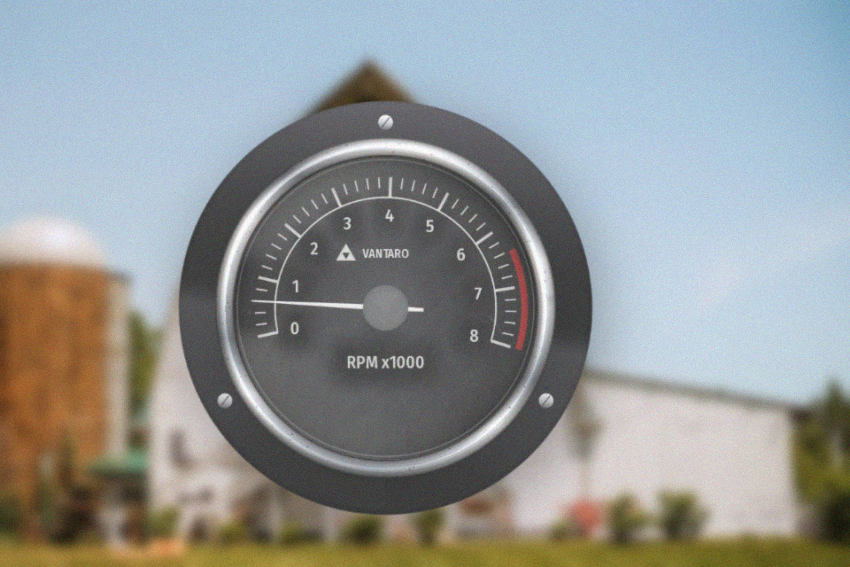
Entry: 600 rpm
